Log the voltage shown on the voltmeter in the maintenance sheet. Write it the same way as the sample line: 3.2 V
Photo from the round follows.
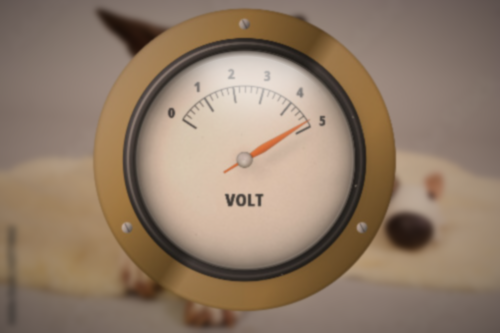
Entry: 4.8 V
